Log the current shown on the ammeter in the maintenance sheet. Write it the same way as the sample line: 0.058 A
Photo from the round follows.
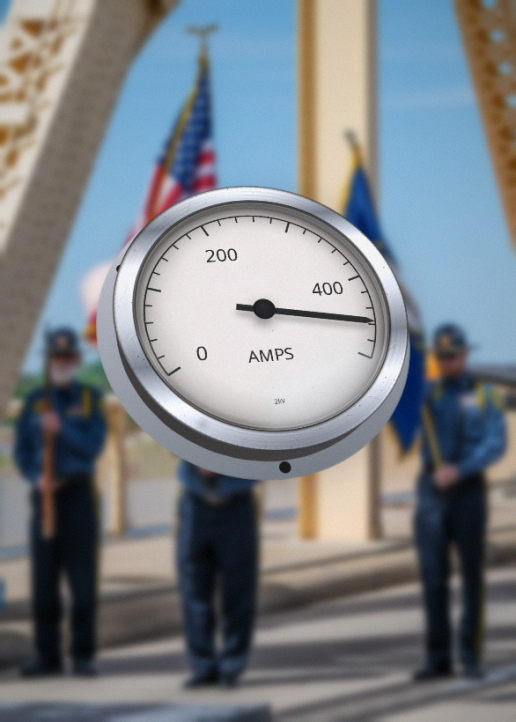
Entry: 460 A
